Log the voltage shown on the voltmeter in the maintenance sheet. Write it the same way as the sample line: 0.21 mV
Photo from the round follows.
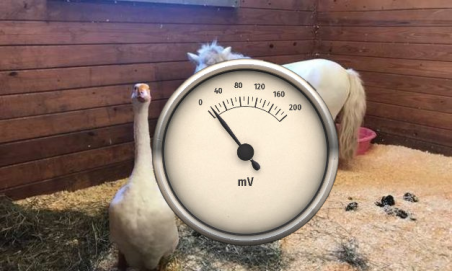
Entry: 10 mV
